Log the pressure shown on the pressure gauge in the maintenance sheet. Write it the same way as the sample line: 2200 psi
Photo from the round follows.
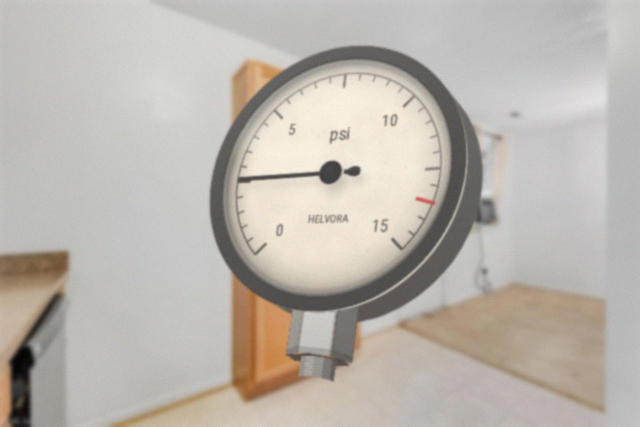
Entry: 2.5 psi
